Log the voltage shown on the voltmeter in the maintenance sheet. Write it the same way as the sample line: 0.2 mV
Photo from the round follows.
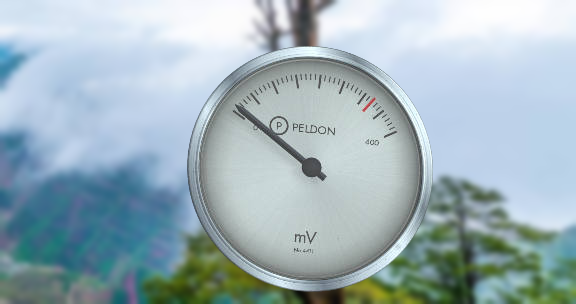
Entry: 10 mV
